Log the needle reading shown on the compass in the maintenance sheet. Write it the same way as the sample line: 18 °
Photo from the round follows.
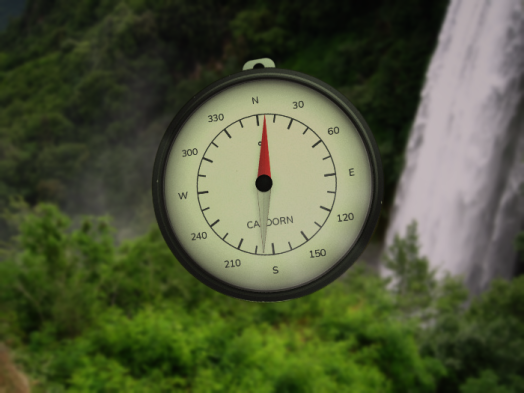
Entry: 7.5 °
